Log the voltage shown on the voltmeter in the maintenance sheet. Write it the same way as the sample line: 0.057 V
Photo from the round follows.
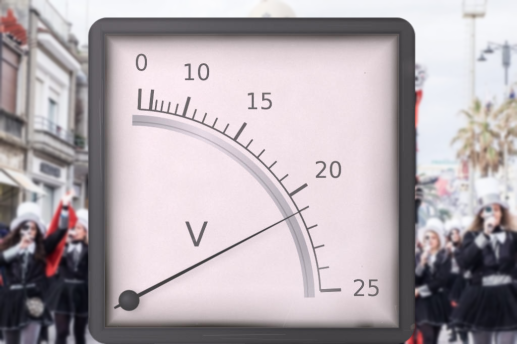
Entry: 21 V
